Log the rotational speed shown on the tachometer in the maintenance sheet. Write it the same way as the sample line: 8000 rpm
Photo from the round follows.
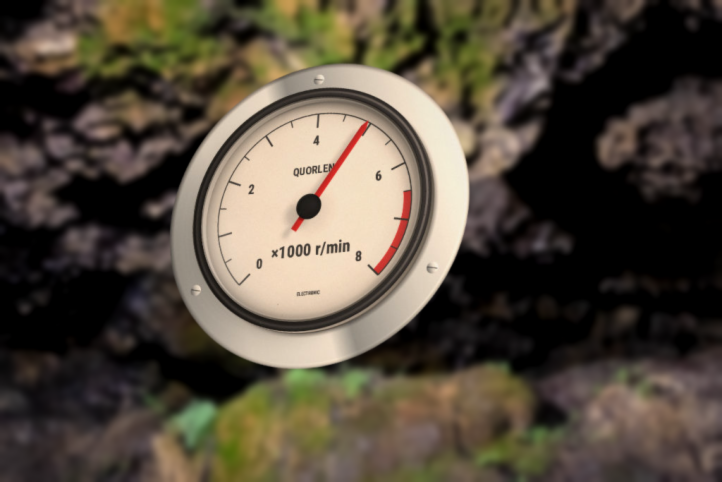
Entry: 5000 rpm
